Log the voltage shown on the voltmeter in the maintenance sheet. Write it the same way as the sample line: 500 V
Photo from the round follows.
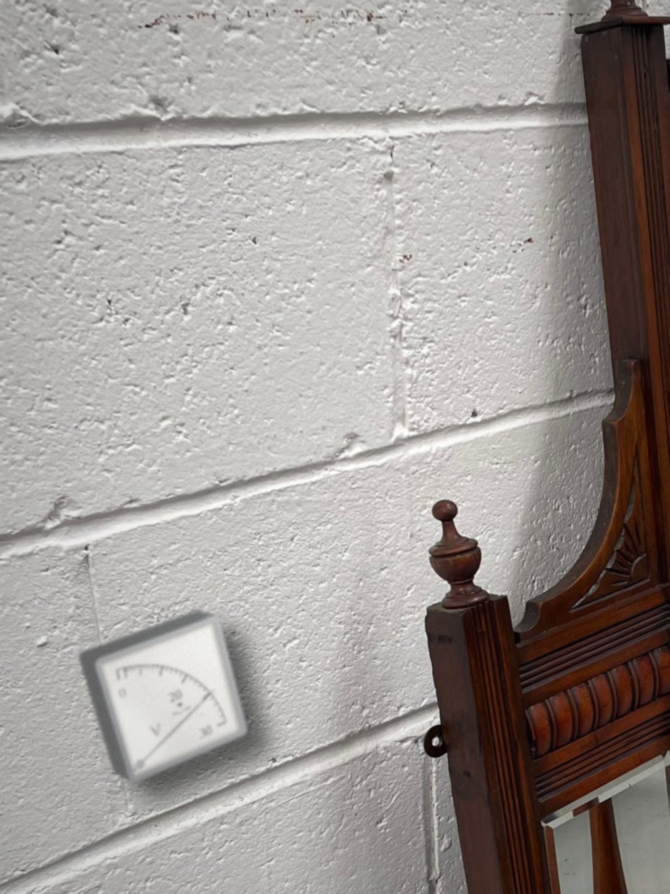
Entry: 25 V
